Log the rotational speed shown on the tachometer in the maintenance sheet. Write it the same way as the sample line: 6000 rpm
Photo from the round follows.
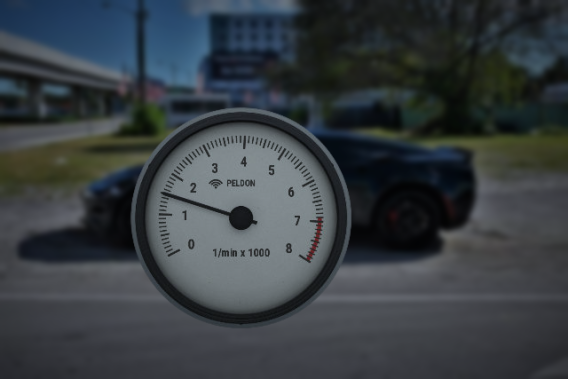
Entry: 1500 rpm
